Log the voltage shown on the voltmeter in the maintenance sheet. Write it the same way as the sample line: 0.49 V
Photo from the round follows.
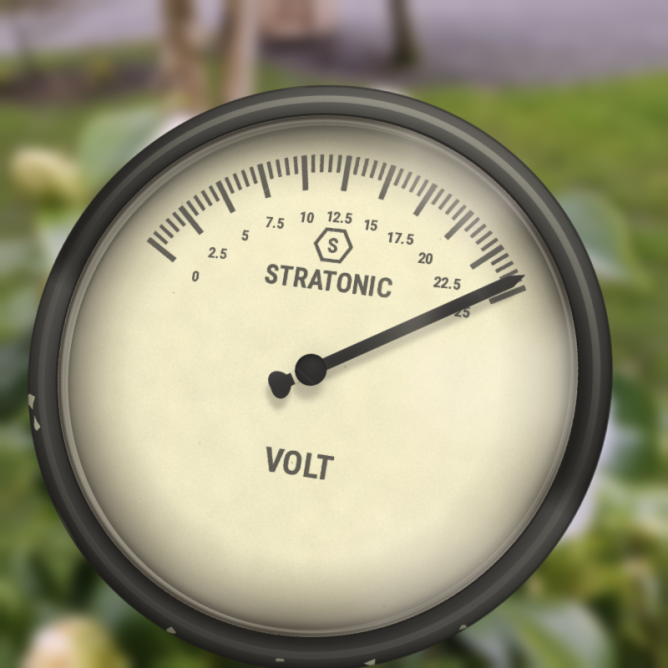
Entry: 24.5 V
